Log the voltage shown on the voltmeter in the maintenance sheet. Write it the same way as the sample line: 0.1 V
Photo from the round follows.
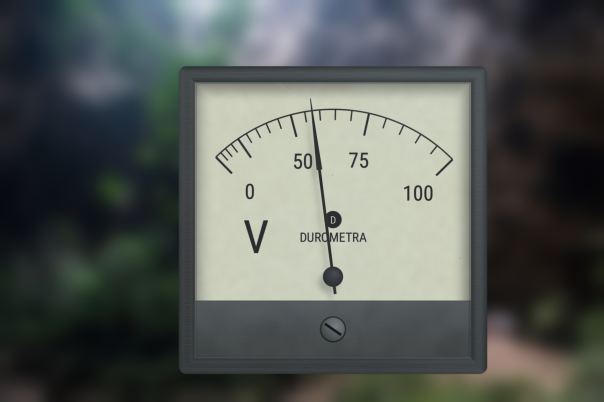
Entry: 57.5 V
